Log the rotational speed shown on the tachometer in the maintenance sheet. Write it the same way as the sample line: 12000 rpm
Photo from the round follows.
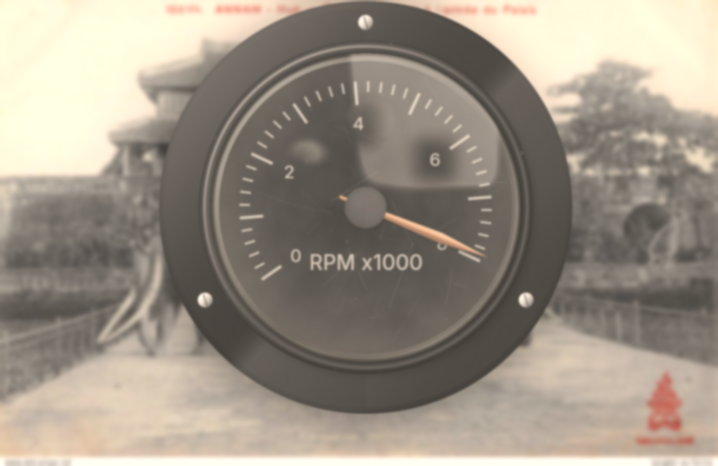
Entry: 7900 rpm
